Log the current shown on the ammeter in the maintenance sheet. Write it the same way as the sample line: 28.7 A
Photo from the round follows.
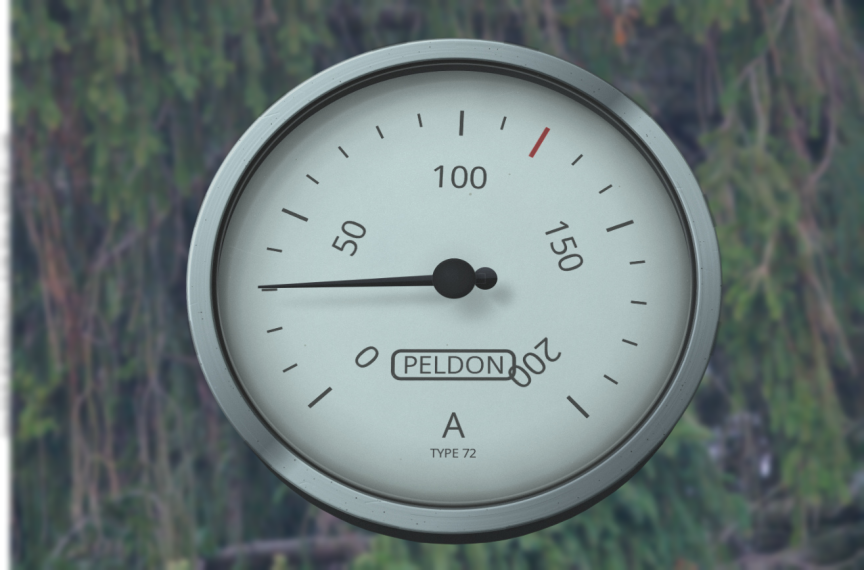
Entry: 30 A
